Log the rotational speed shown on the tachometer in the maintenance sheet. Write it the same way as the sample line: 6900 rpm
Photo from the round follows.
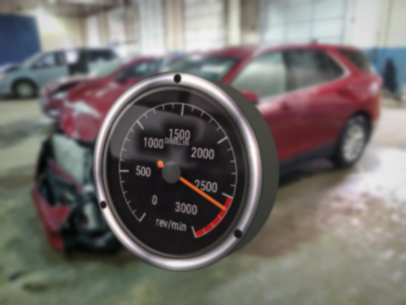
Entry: 2600 rpm
